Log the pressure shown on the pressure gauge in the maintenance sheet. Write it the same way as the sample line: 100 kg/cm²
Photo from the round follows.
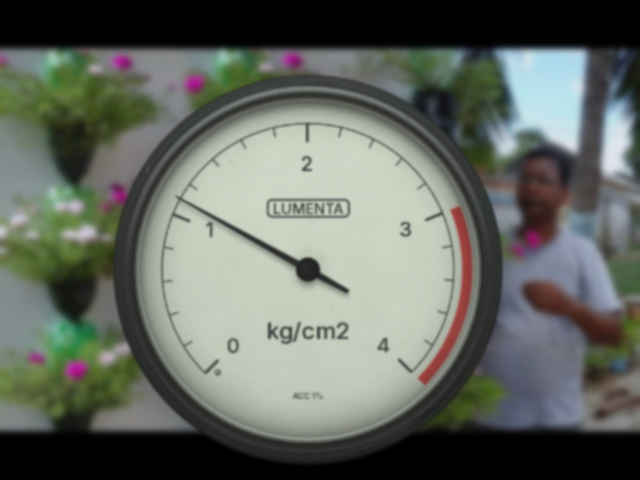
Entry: 1.1 kg/cm²
